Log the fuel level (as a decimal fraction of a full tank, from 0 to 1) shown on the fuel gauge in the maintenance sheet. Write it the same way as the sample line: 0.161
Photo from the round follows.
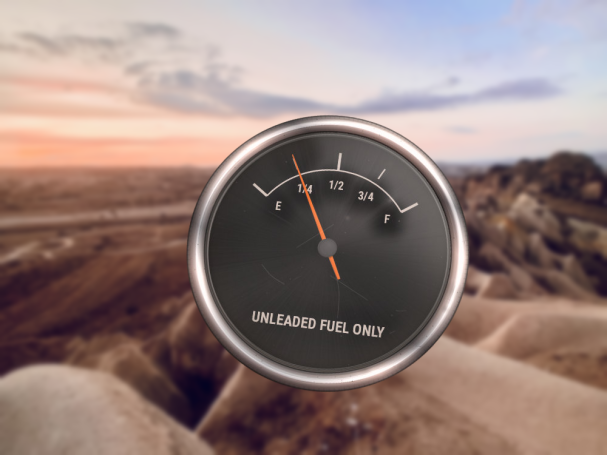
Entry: 0.25
